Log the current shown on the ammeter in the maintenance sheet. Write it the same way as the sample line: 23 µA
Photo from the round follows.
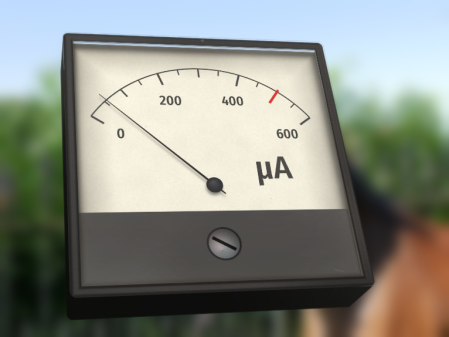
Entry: 50 µA
